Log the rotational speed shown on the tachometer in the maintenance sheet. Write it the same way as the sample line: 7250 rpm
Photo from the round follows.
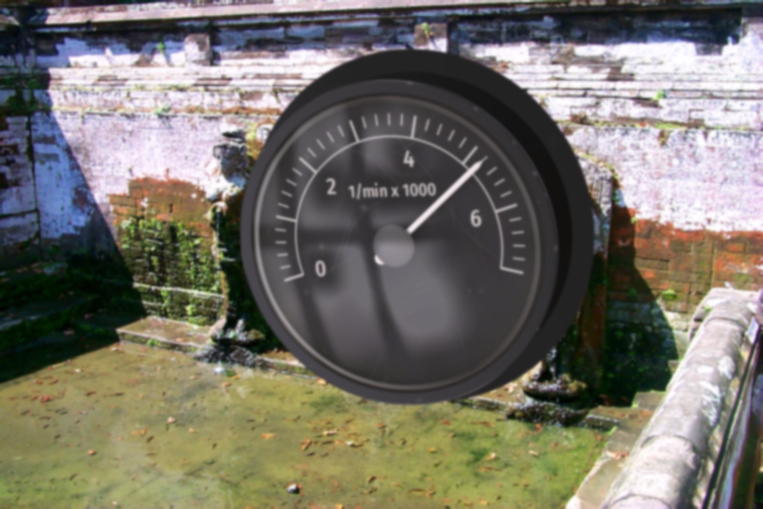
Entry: 5200 rpm
